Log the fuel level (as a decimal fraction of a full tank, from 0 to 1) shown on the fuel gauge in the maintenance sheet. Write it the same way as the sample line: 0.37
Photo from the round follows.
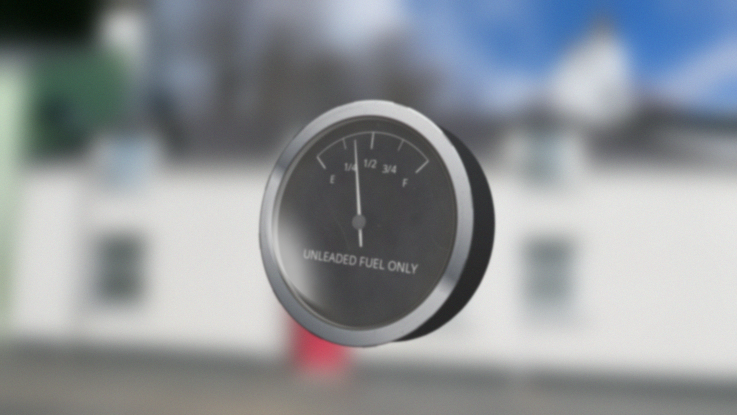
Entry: 0.375
